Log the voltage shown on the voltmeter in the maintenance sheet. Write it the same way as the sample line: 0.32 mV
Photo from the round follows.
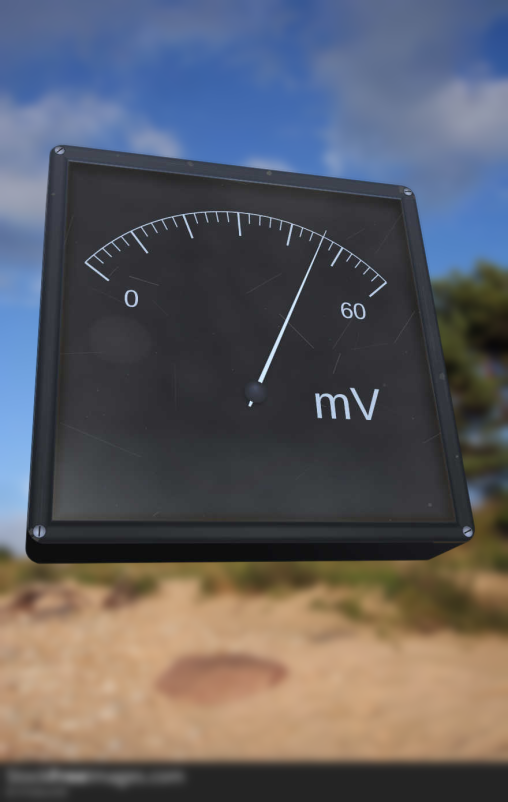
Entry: 46 mV
